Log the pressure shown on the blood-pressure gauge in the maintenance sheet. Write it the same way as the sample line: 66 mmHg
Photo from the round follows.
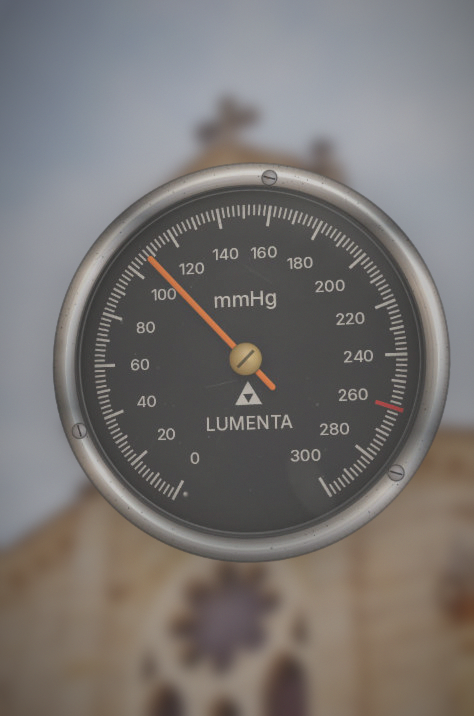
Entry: 108 mmHg
